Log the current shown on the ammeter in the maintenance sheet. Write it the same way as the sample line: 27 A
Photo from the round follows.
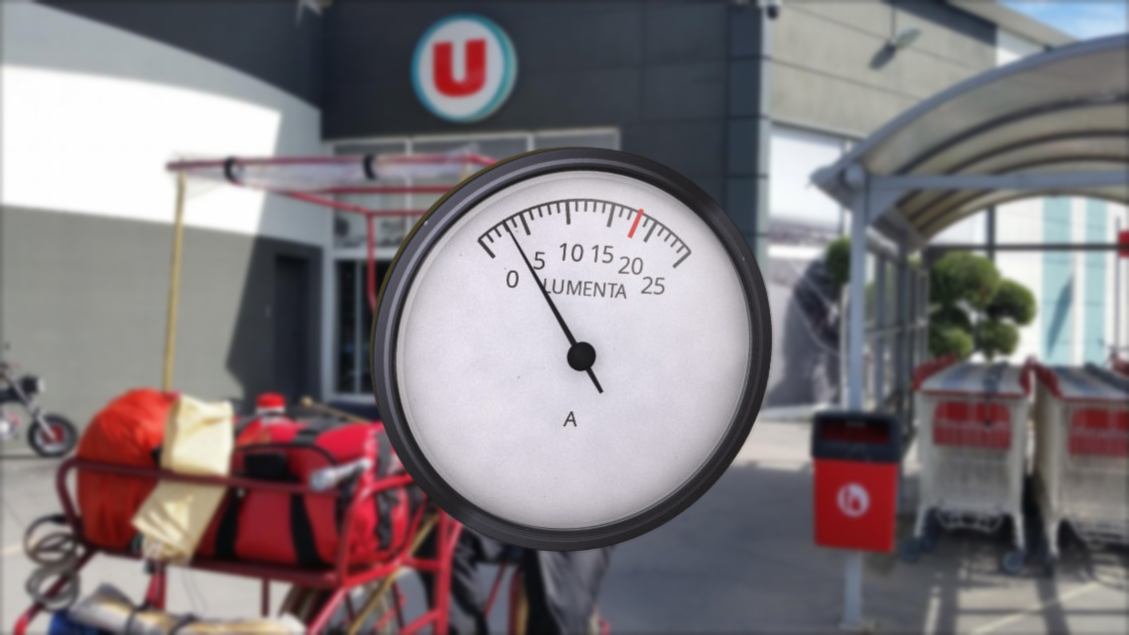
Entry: 3 A
